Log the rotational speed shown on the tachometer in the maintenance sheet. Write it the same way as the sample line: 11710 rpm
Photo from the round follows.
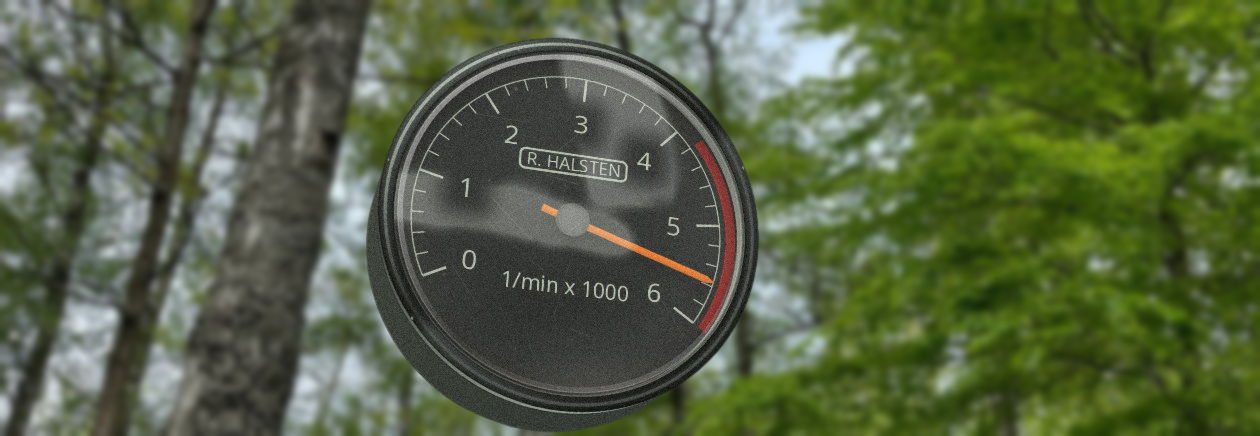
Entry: 5600 rpm
